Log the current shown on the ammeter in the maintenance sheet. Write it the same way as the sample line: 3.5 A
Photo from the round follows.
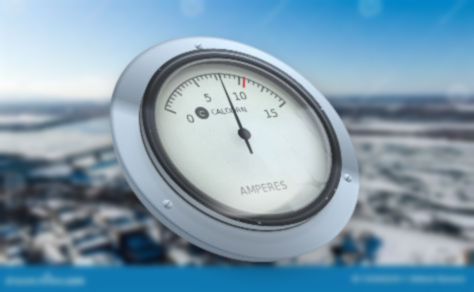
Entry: 7.5 A
